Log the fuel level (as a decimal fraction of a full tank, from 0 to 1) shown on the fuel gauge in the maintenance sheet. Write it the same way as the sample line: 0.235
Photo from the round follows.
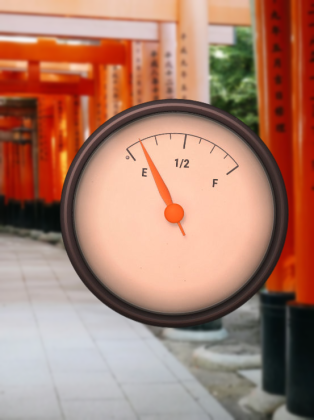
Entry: 0.125
